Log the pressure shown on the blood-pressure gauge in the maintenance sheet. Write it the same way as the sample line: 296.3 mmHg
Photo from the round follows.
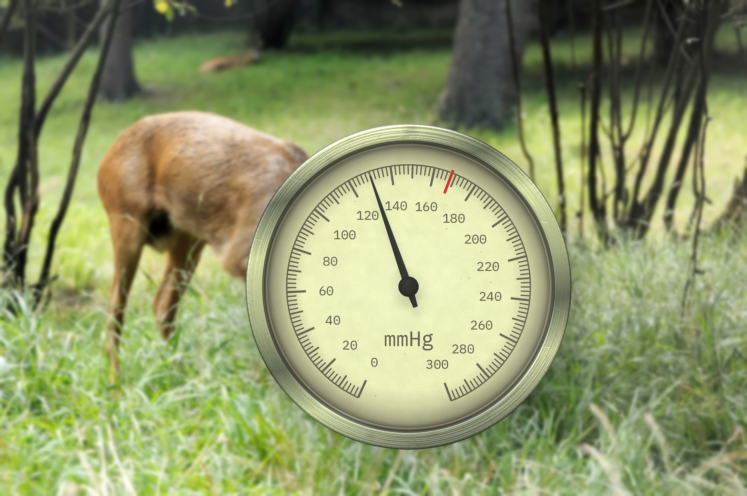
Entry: 130 mmHg
